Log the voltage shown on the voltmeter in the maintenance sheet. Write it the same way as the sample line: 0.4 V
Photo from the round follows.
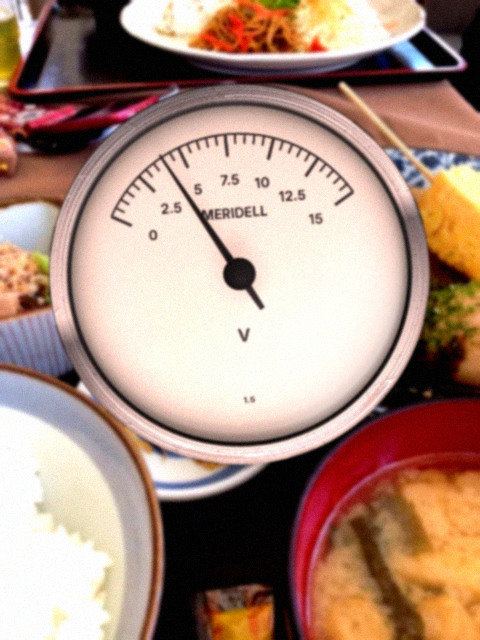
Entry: 4 V
